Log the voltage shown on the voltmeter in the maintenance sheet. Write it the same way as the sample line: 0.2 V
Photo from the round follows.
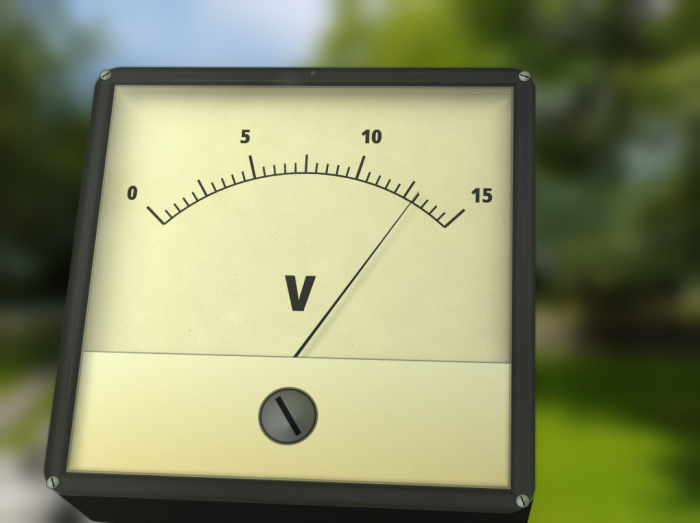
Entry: 13 V
